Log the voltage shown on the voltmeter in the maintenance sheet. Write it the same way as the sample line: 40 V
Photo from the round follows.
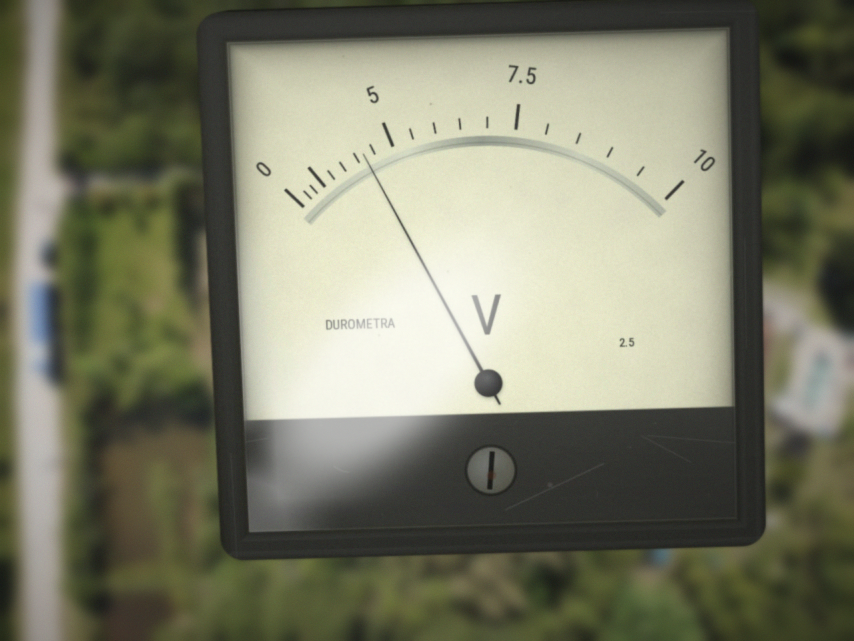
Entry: 4.25 V
